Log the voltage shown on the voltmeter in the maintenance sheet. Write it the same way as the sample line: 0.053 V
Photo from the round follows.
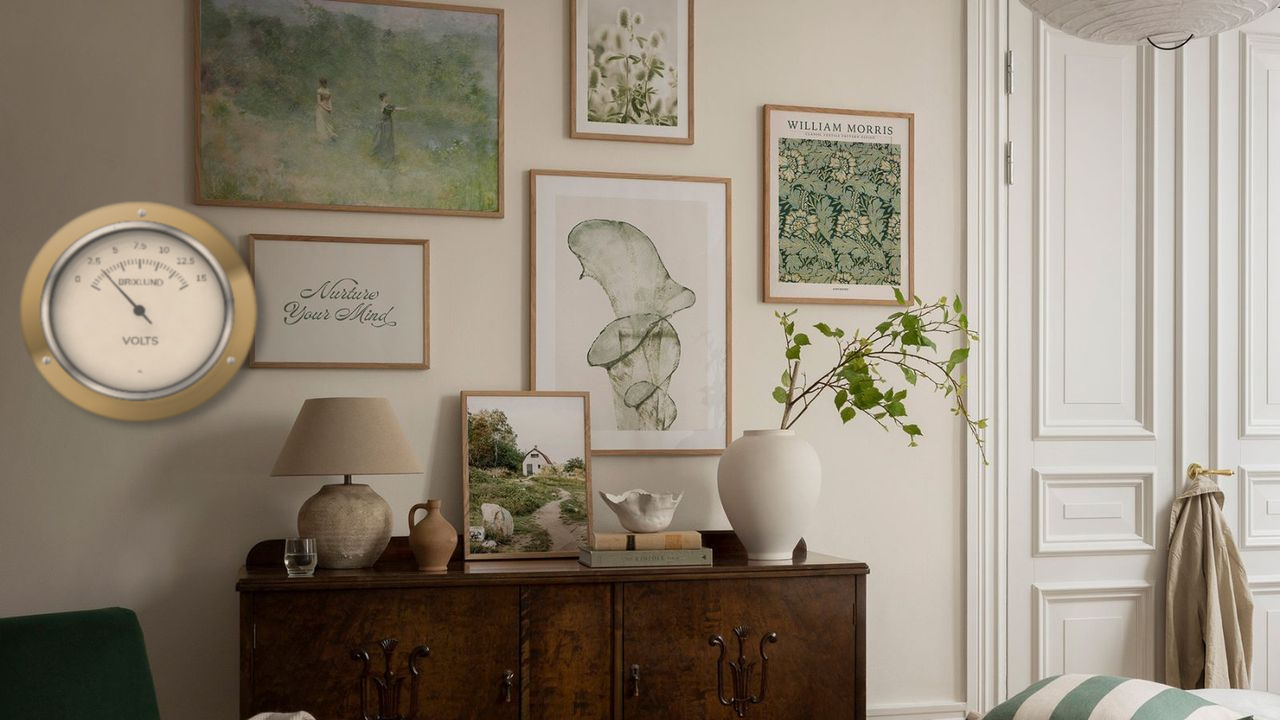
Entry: 2.5 V
